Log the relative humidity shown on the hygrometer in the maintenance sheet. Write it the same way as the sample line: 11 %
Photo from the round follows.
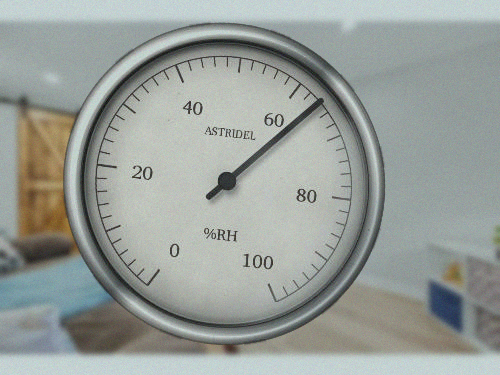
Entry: 64 %
